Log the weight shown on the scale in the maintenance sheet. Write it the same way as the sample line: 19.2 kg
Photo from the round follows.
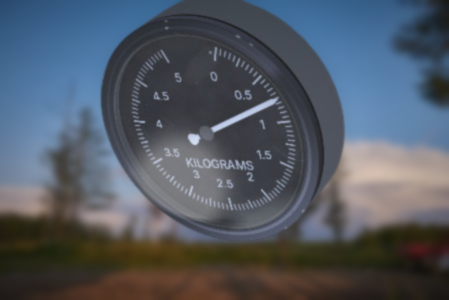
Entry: 0.75 kg
